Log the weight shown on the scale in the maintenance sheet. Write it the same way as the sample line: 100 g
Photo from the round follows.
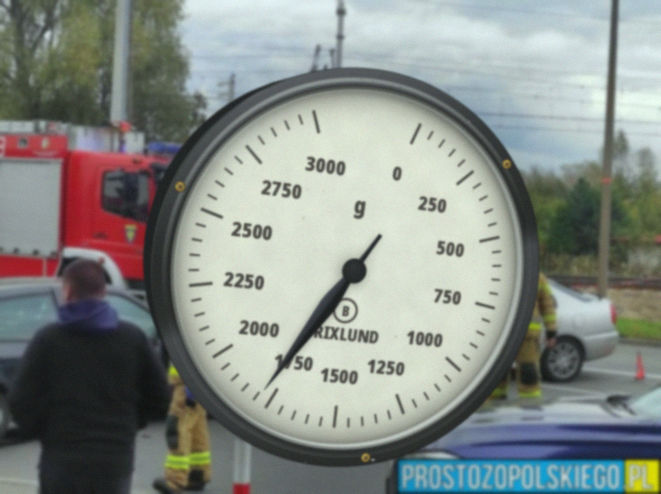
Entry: 1800 g
